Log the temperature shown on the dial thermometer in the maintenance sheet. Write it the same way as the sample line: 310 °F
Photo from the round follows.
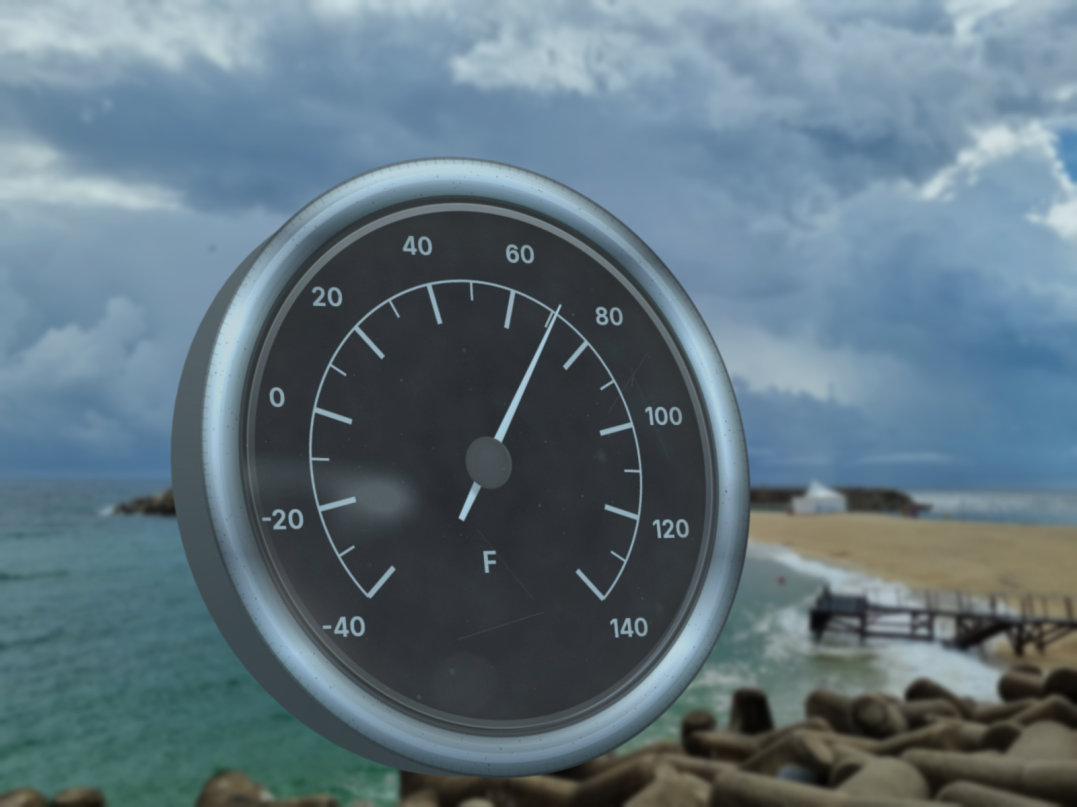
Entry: 70 °F
